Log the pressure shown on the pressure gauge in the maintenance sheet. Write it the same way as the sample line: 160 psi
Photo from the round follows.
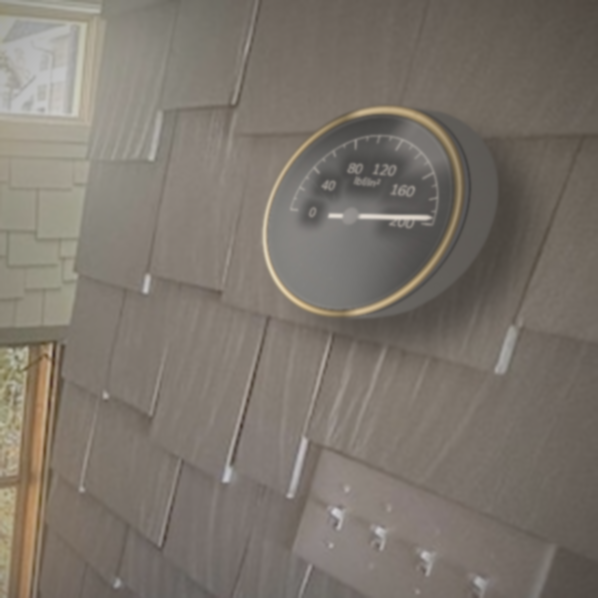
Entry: 195 psi
